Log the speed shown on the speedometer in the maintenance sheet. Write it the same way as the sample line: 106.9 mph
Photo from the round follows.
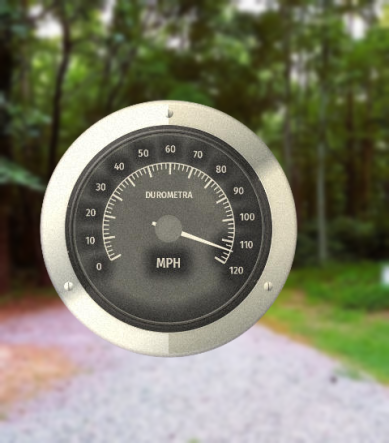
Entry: 114 mph
